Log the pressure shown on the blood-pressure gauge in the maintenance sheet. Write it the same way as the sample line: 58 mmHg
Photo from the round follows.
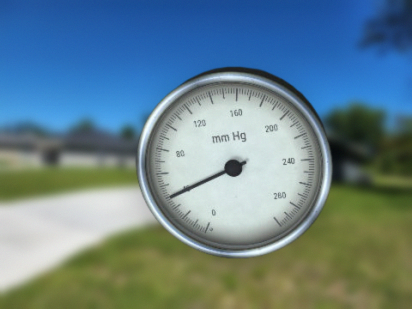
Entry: 40 mmHg
